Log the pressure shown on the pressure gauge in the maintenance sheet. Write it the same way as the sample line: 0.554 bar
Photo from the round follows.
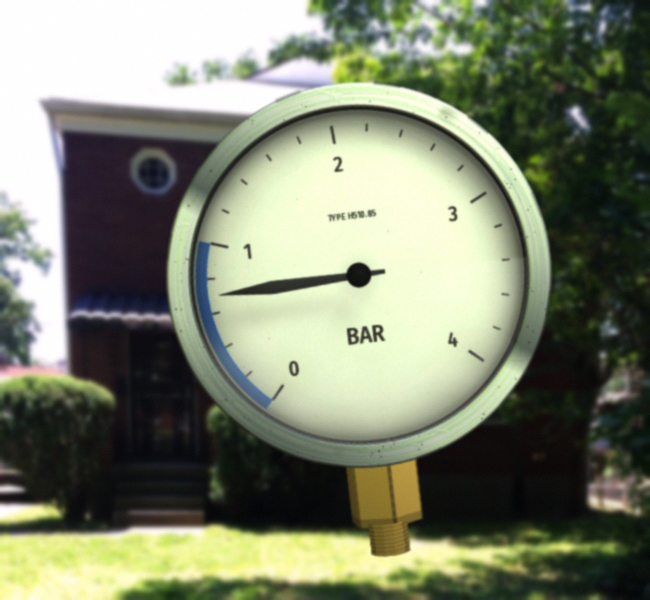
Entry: 0.7 bar
